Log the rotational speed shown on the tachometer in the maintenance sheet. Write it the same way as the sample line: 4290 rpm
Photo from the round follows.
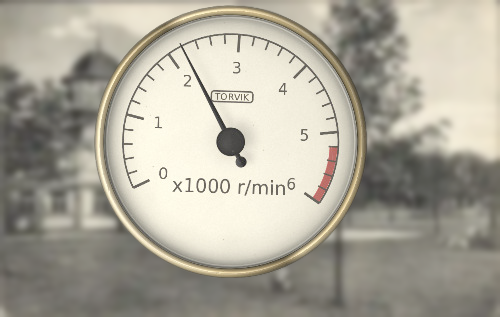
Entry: 2200 rpm
